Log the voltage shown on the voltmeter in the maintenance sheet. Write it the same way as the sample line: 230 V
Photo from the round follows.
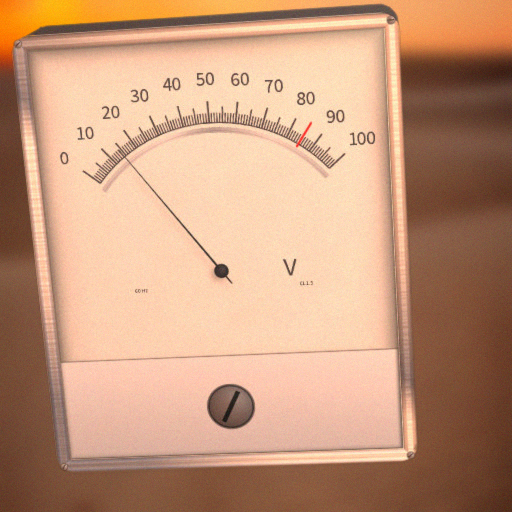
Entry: 15 V
